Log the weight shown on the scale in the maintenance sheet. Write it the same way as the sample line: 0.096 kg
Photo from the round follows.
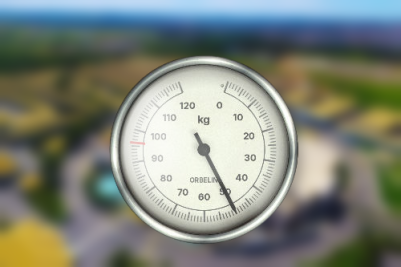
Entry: 50 kg
